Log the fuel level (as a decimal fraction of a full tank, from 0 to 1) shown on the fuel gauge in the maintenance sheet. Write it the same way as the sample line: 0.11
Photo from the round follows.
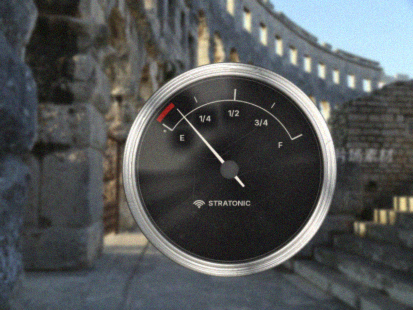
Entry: 0.125
